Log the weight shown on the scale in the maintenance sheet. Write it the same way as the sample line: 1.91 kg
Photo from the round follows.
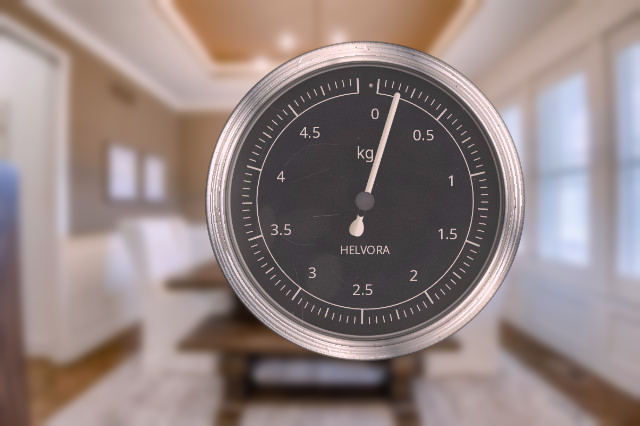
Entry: 0.15 kg
